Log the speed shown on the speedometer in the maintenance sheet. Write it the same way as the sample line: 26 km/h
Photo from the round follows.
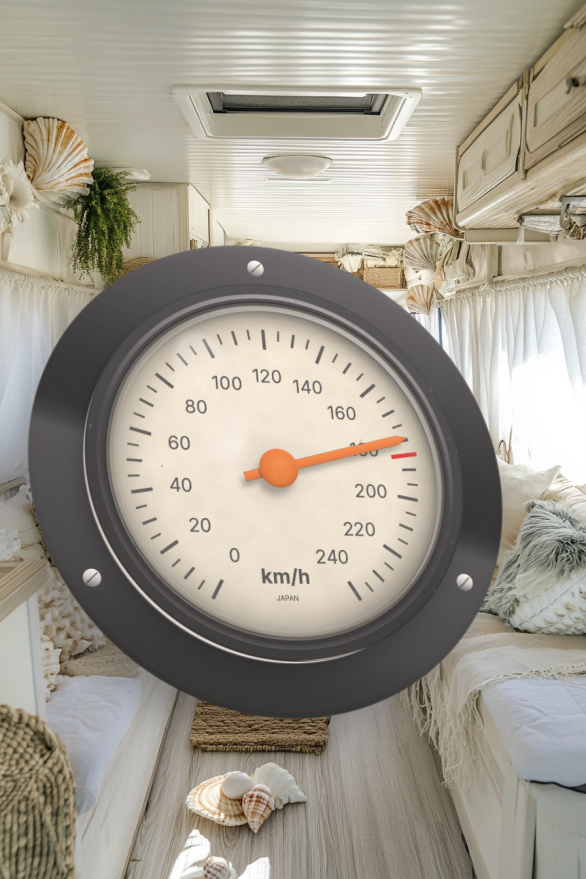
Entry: 180 km/h
